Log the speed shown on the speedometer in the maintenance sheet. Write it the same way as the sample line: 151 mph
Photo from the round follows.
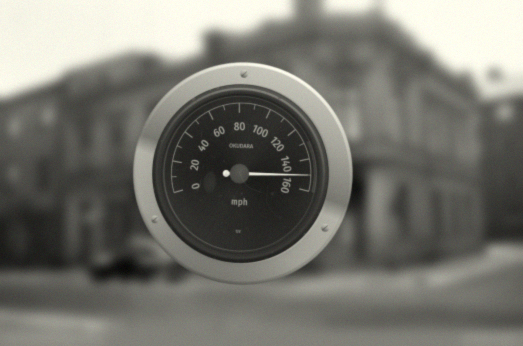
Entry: 150 mph
